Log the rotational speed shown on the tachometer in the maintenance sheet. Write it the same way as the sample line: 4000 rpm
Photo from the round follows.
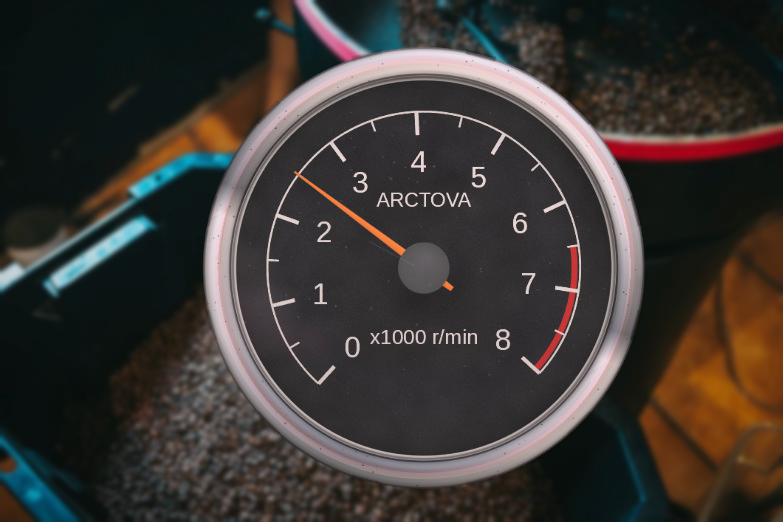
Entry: 2500 rpm
